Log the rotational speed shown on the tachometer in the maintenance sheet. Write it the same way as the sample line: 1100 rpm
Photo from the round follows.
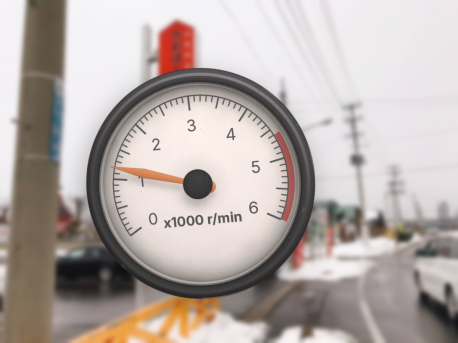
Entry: 1200 rpm
